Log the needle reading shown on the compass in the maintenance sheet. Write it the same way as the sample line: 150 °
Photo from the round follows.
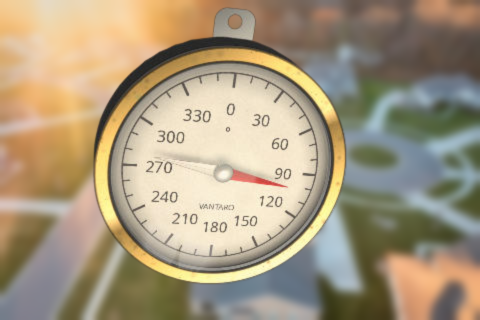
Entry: 100 °
